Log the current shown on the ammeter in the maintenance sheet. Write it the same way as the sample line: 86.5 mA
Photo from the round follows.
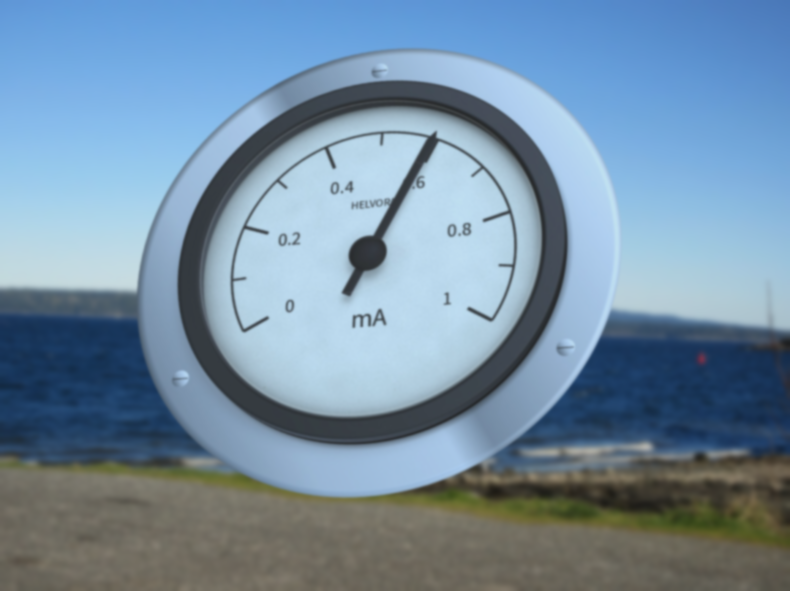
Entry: 0.6 mA
